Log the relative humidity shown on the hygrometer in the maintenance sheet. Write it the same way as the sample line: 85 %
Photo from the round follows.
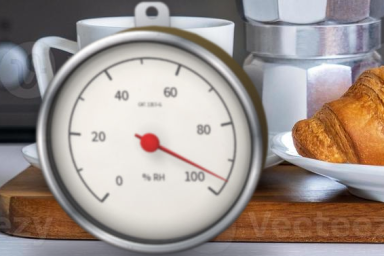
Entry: 95 %
